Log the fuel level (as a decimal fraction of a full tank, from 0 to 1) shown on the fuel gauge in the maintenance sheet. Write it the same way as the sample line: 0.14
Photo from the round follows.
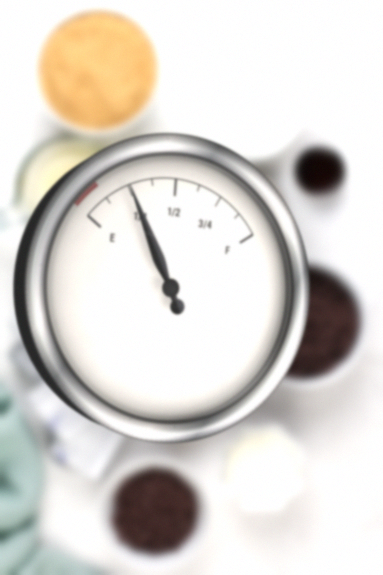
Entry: 0.25
